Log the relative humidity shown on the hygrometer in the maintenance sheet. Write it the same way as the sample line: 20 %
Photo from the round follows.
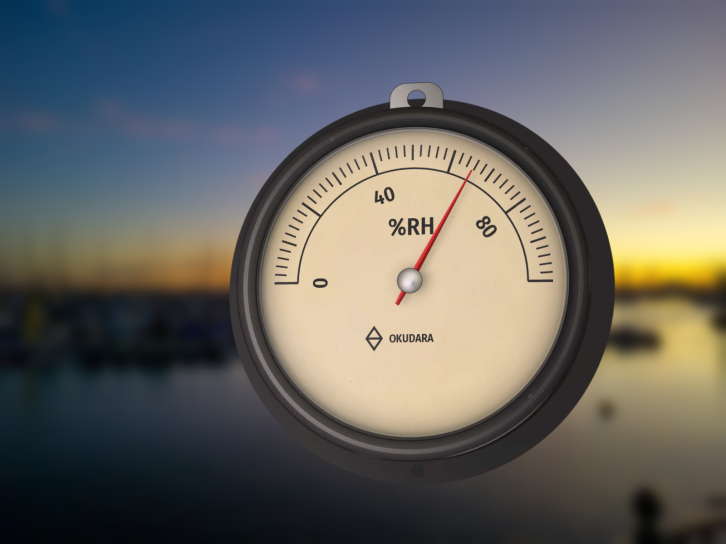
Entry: 66 %
